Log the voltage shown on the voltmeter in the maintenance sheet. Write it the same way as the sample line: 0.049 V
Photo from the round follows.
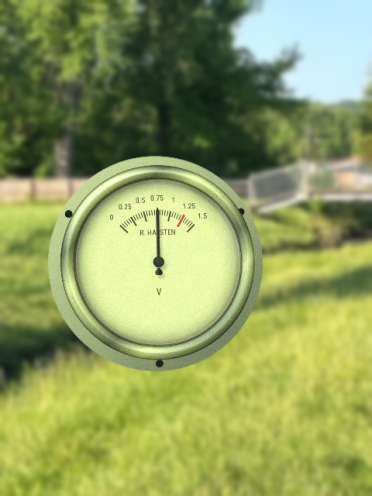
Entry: 0.75 V
